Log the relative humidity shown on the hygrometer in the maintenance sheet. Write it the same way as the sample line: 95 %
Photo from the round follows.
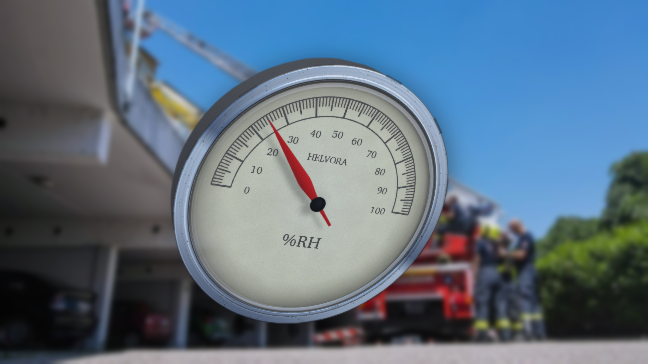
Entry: 25 %
